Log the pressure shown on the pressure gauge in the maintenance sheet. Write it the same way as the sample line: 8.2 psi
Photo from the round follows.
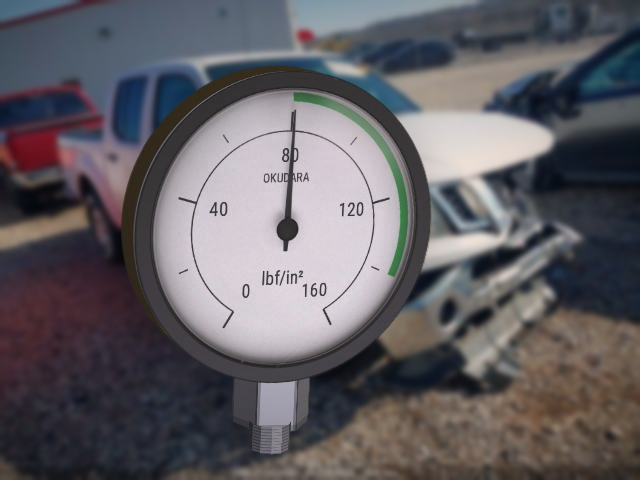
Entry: 80 psi
